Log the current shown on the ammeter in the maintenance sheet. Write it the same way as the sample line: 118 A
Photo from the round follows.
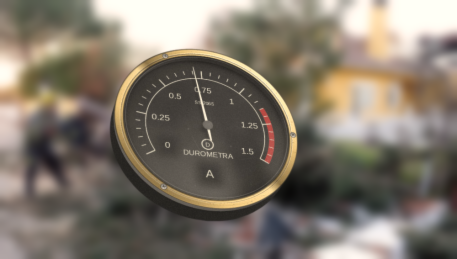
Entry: 0.7 A
